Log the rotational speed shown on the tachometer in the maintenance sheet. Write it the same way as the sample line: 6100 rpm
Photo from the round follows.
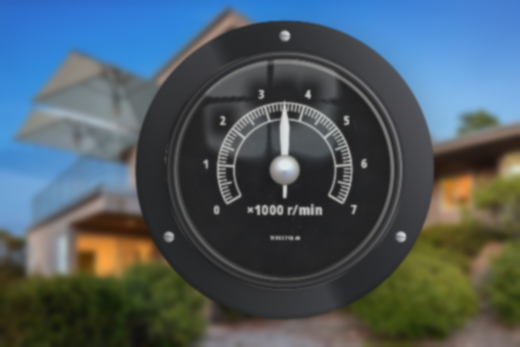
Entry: 3500 rpm
